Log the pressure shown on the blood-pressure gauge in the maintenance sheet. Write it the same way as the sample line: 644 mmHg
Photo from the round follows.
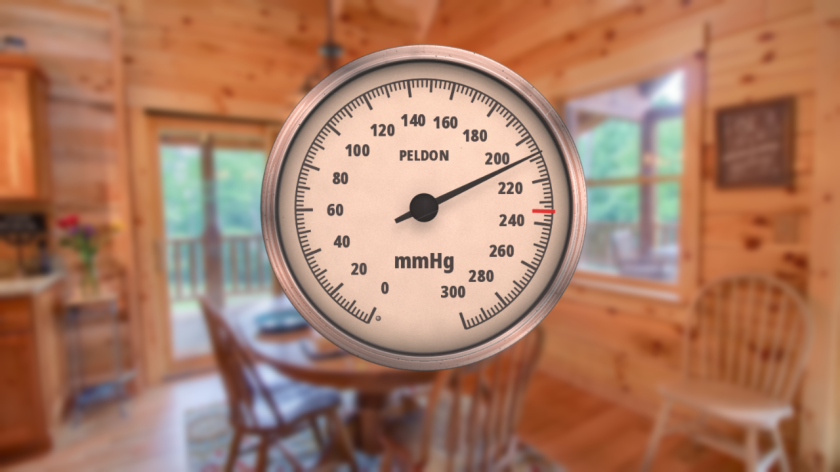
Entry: 208 mmHg
